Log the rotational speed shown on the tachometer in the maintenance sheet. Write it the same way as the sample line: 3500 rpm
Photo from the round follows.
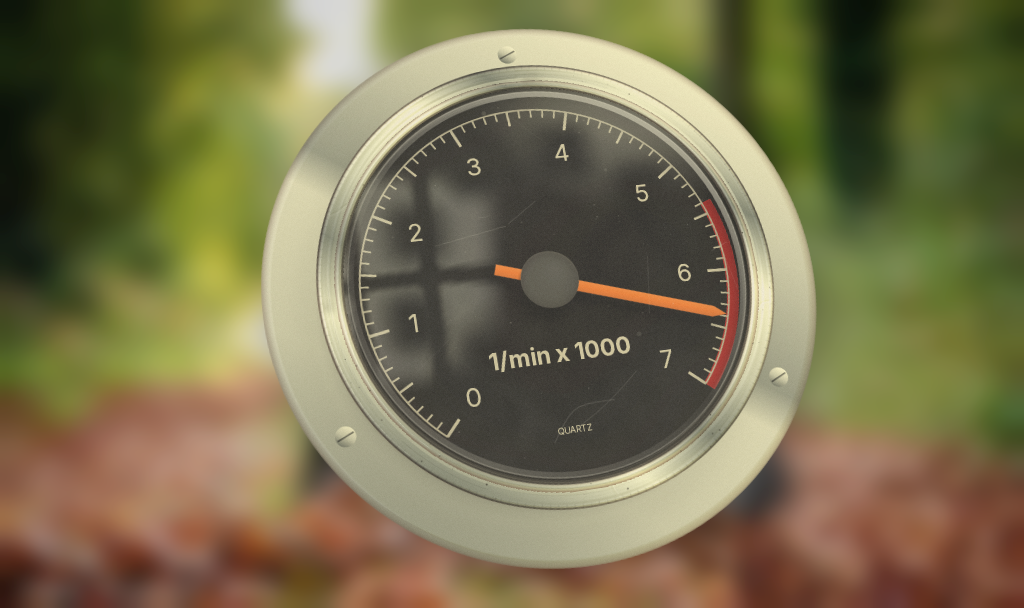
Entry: 6400 rpm
